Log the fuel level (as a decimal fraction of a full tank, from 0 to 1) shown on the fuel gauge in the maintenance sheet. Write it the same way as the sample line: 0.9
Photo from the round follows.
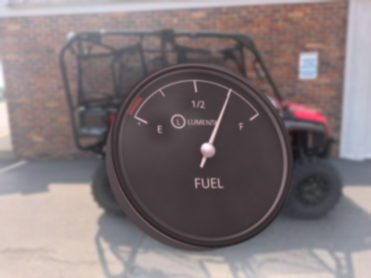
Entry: 0.75
